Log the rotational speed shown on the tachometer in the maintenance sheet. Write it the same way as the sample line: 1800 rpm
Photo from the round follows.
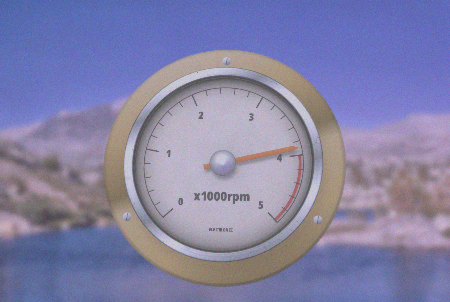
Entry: 3900 rpm
